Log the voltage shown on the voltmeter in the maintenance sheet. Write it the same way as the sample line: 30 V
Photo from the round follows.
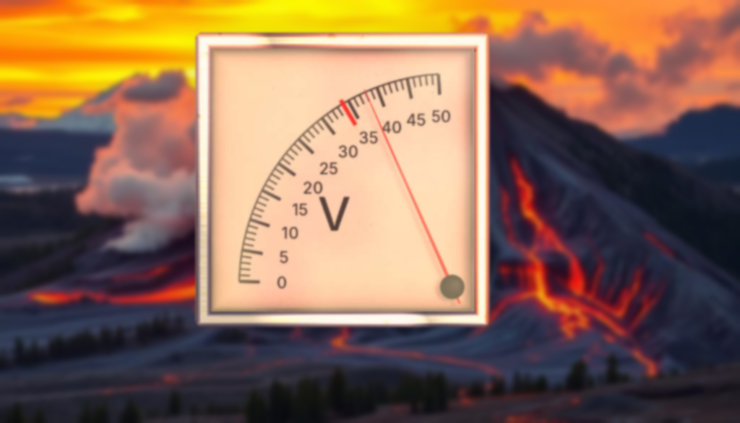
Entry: 38 V
